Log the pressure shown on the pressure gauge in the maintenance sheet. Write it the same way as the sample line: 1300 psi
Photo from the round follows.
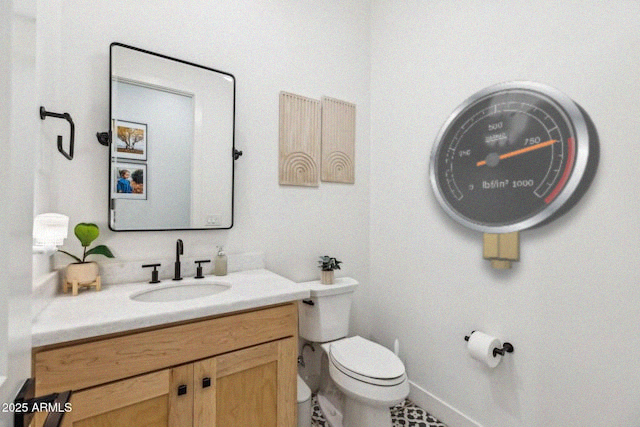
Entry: 800 psi
